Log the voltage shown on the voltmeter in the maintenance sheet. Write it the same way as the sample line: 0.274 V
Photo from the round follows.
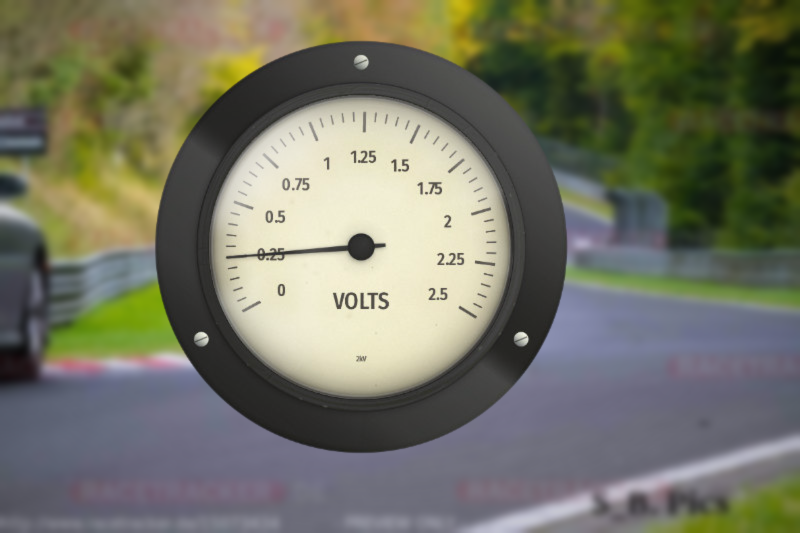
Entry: 0.25 V
